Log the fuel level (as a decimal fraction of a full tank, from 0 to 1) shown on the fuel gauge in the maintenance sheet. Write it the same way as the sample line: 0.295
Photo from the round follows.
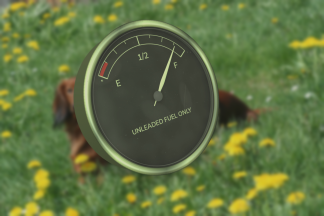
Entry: 0.875
